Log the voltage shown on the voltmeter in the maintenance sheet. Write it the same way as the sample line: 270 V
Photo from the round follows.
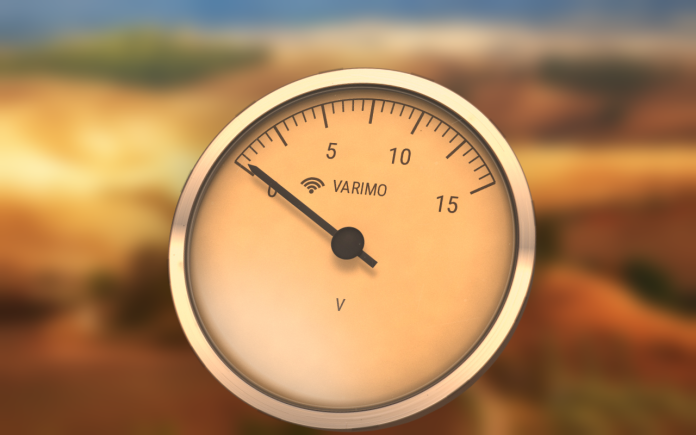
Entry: 0.25 V
